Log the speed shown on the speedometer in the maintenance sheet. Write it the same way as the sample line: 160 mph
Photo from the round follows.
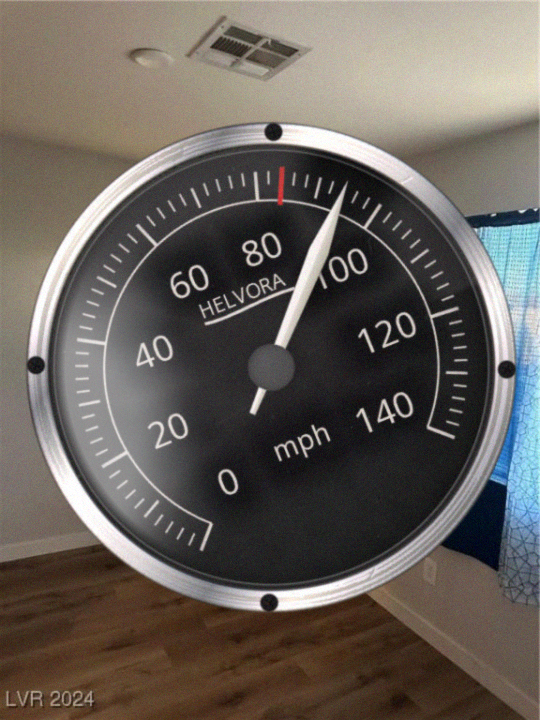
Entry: 94 mph
